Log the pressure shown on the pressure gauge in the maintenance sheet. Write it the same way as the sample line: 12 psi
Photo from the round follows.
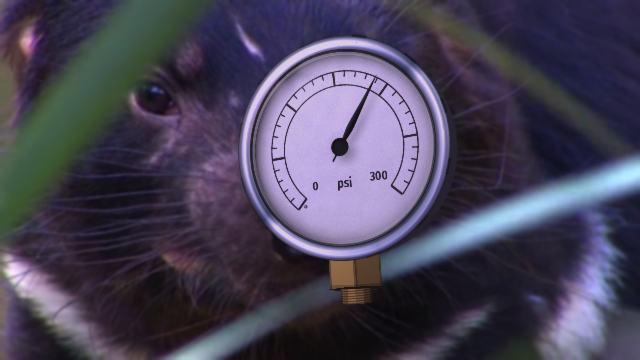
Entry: 190 psi
